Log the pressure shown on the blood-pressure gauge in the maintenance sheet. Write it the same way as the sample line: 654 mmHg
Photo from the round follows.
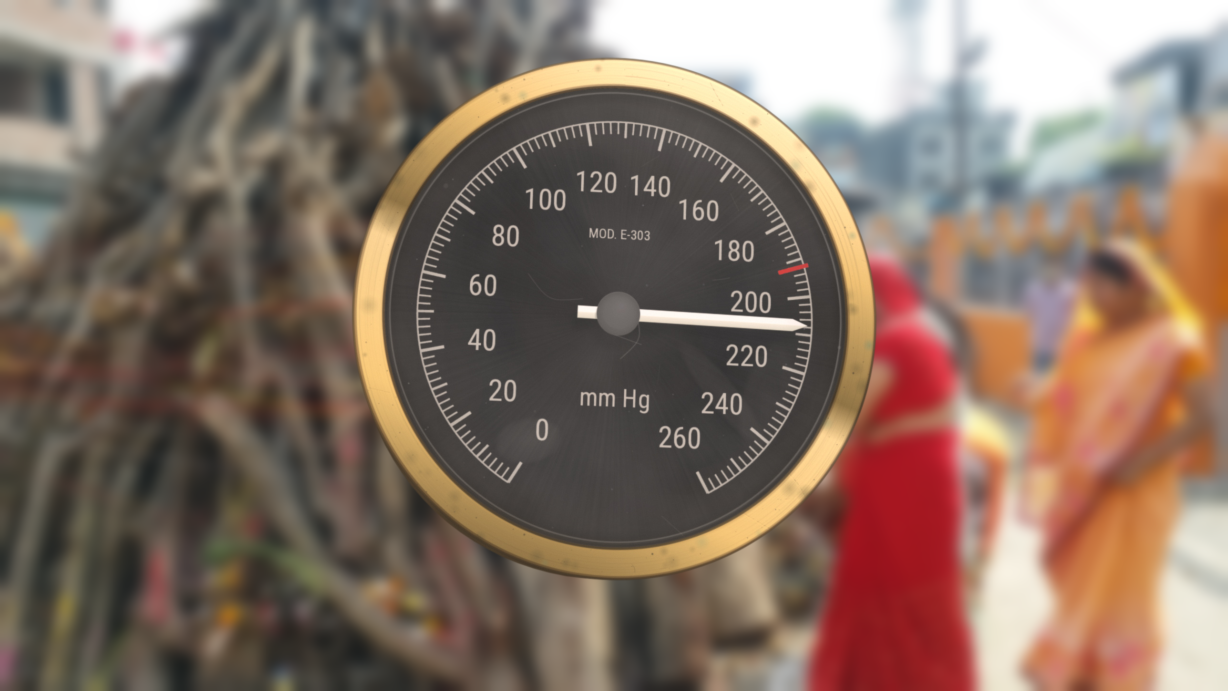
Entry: 208 mmHg
